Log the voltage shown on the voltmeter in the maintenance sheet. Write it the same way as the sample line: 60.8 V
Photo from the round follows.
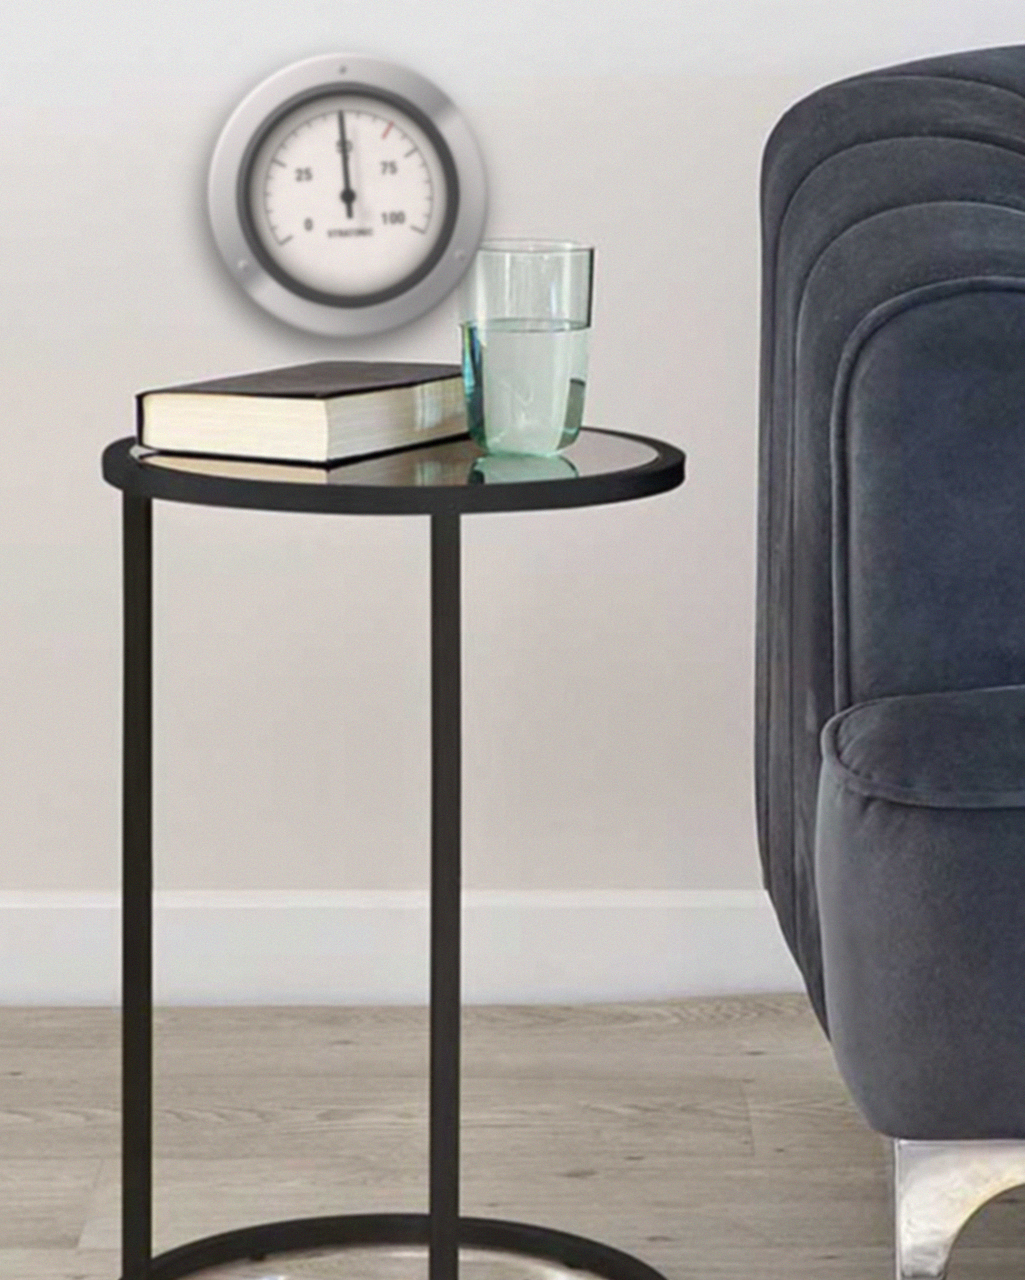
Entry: 50 V
